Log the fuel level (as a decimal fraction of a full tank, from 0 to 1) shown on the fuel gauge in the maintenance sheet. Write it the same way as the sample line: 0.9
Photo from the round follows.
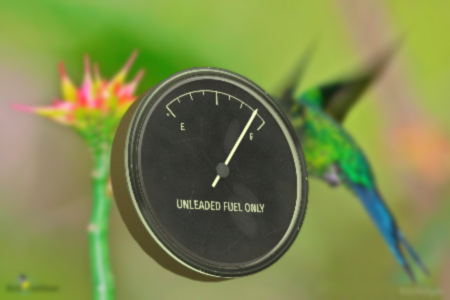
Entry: 0.875
